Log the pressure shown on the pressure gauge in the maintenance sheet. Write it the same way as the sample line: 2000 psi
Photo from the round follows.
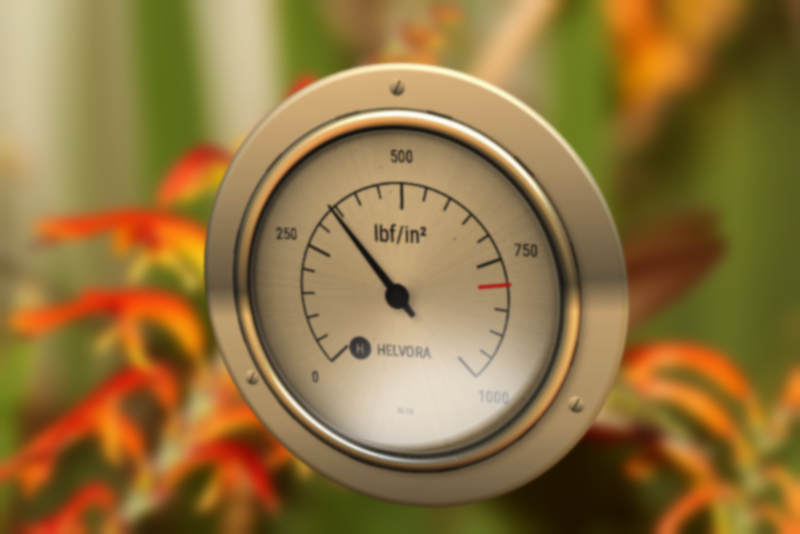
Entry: 350 psi
